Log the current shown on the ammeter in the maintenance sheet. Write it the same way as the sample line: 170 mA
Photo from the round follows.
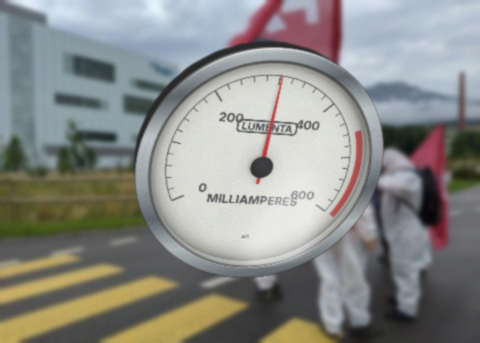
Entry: 300 mA
